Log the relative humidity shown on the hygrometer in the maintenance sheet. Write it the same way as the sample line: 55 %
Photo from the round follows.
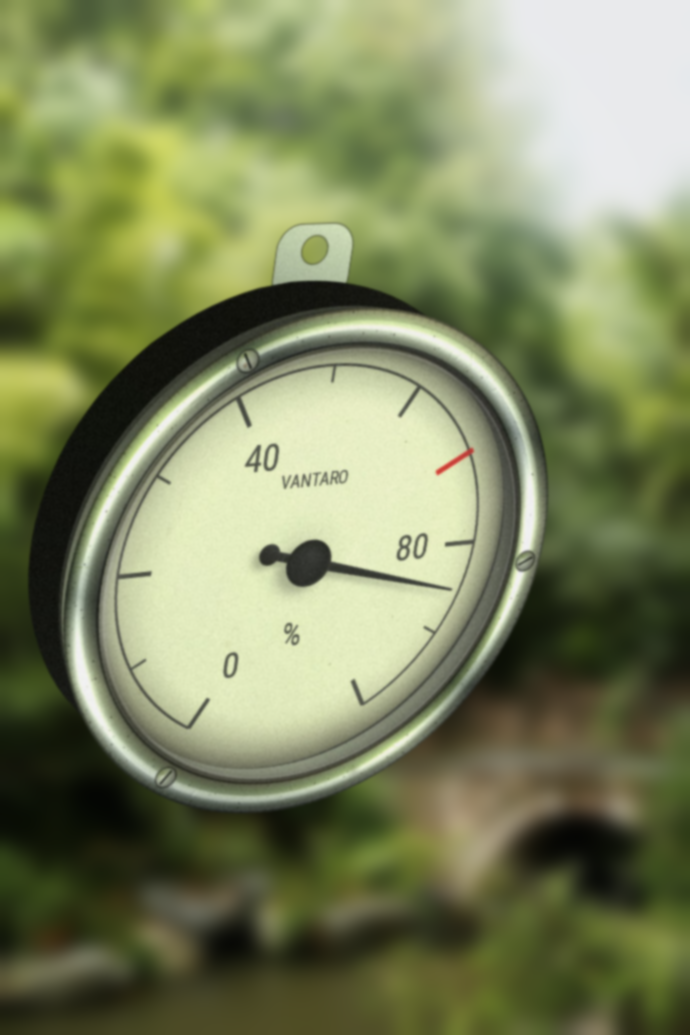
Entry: 85 %
